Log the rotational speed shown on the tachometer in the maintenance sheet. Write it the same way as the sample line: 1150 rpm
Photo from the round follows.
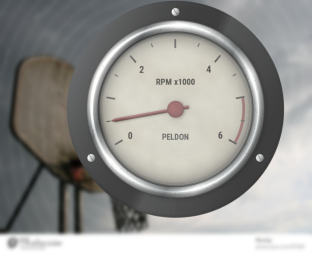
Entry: 500 rpm
